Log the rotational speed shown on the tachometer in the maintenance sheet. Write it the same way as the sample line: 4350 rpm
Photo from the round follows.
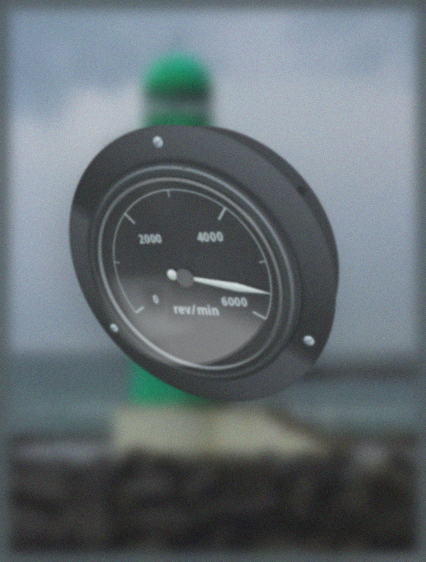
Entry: 5500 rpm
